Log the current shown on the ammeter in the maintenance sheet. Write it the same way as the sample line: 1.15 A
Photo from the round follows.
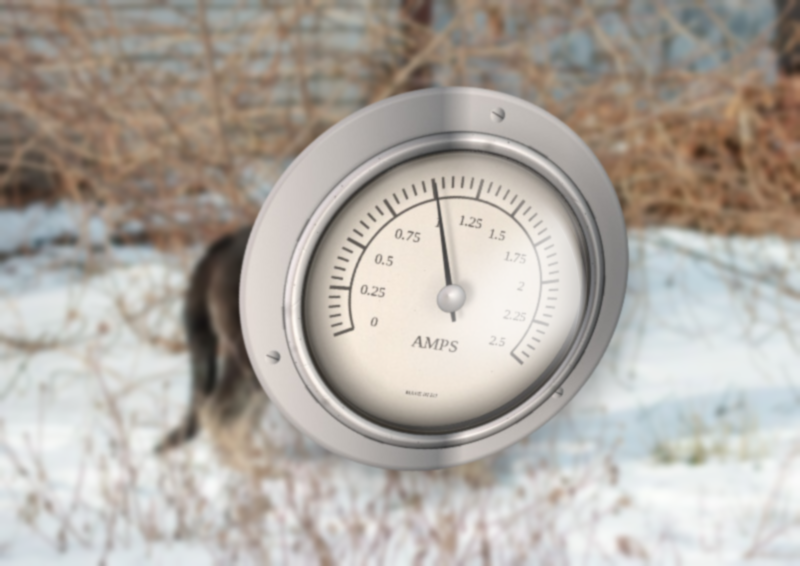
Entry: 1 A
